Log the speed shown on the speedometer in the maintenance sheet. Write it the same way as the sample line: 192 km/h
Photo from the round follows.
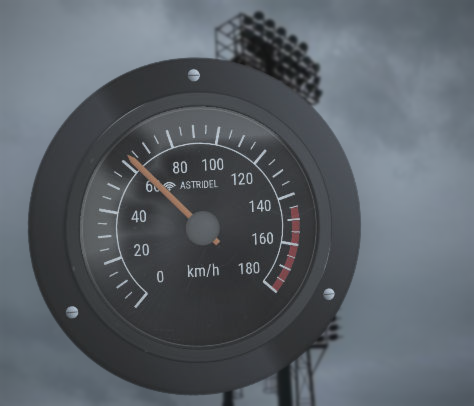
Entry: 62.5 km/h
